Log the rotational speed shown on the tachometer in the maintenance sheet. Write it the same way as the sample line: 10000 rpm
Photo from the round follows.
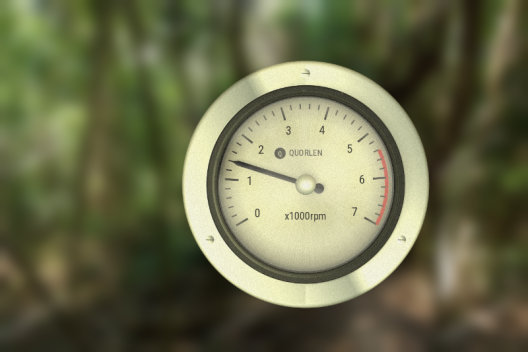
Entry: 1400 rpm
